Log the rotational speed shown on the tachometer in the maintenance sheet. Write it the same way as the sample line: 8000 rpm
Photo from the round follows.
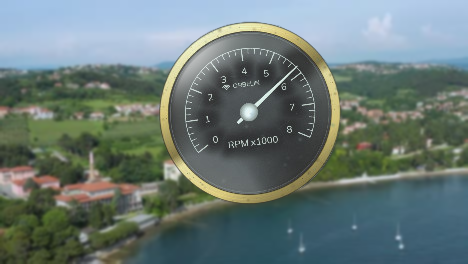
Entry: 5800 rpm
